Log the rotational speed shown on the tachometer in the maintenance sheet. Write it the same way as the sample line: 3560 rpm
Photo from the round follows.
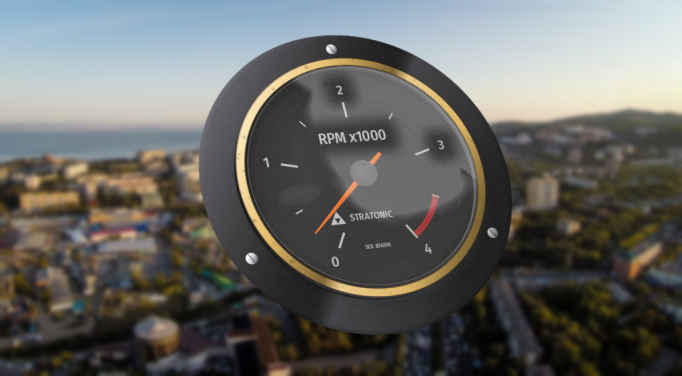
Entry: 250 rpm
